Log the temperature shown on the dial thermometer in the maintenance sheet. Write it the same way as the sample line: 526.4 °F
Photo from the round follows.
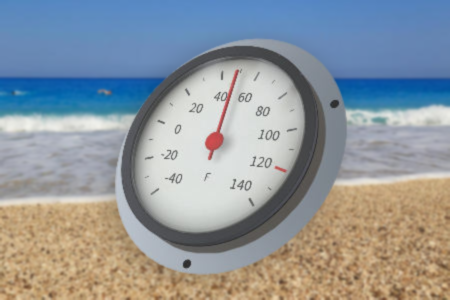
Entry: 50 °F
